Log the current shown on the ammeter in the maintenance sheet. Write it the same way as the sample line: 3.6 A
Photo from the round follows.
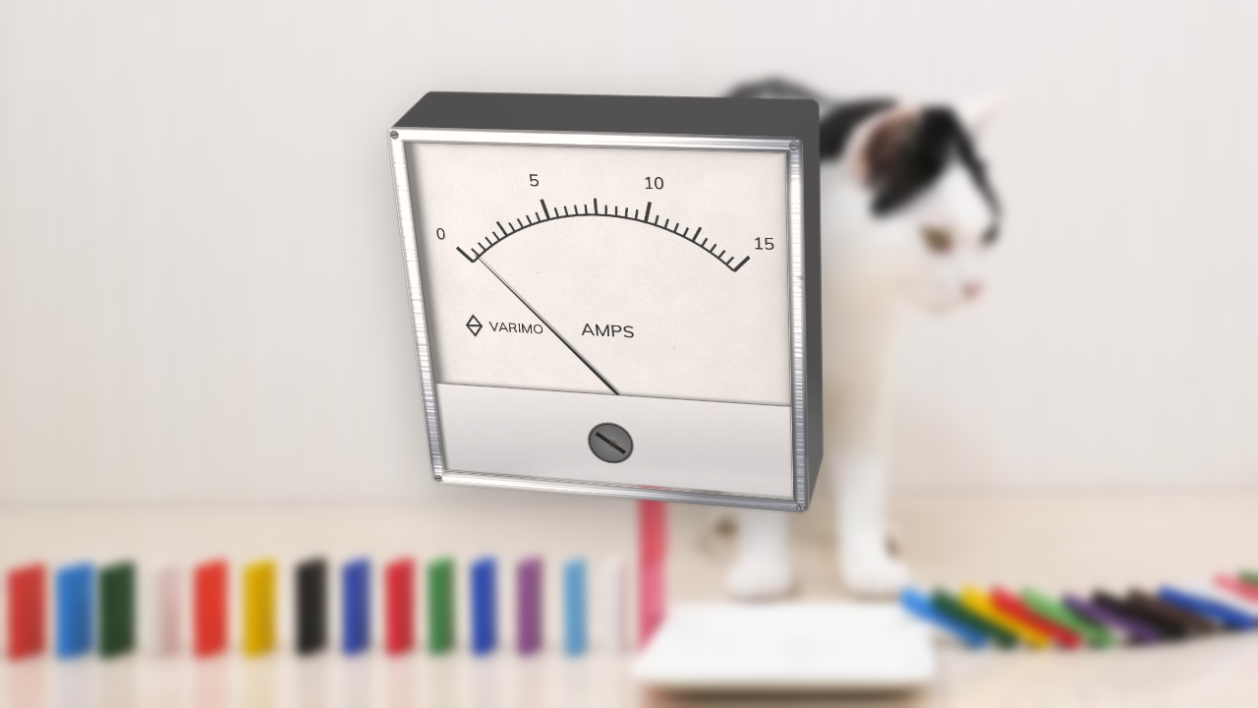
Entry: 0.5 A
